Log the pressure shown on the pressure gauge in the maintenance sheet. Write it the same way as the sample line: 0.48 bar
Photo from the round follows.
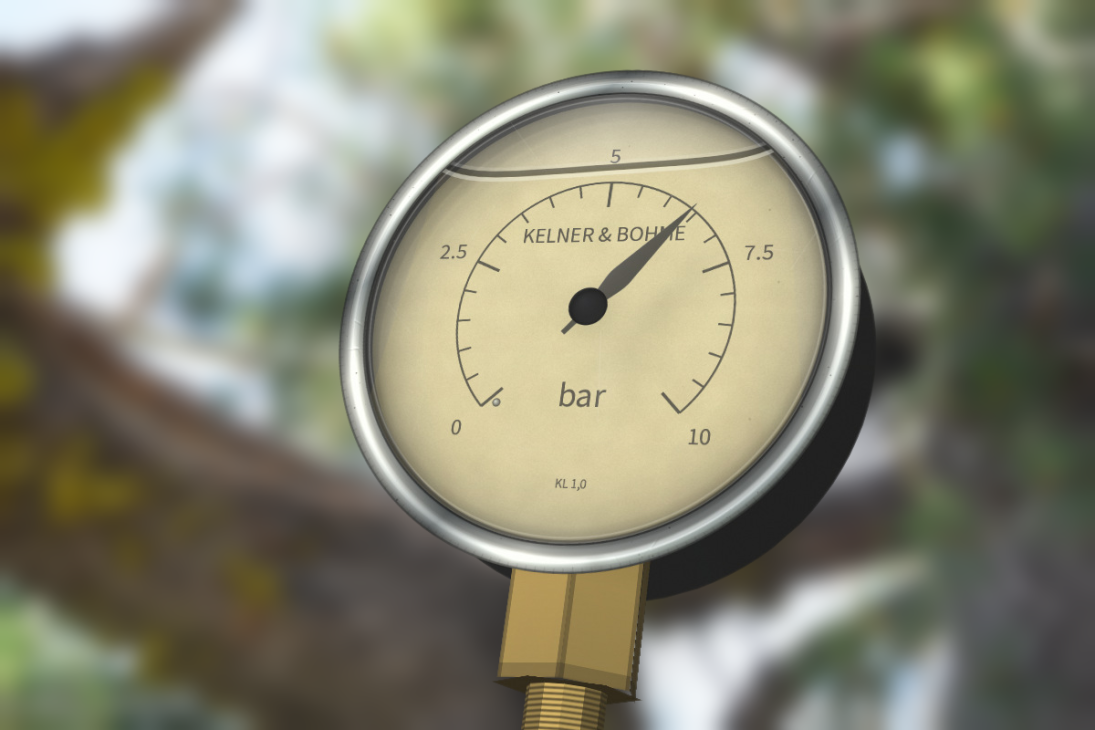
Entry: 6.5 bar
